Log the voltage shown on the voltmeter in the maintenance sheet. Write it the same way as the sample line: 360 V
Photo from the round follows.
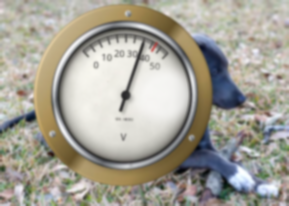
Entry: 35 V
